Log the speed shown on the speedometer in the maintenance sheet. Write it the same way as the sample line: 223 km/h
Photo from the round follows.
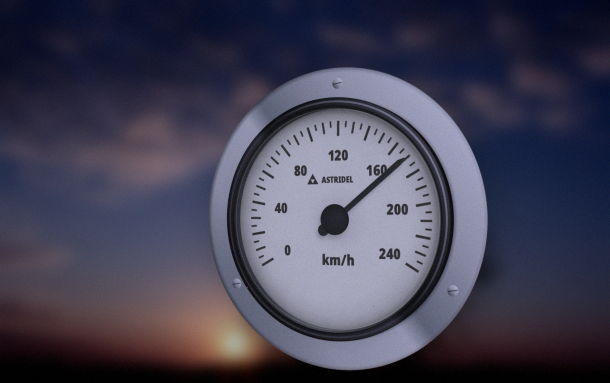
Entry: 170 km/h
